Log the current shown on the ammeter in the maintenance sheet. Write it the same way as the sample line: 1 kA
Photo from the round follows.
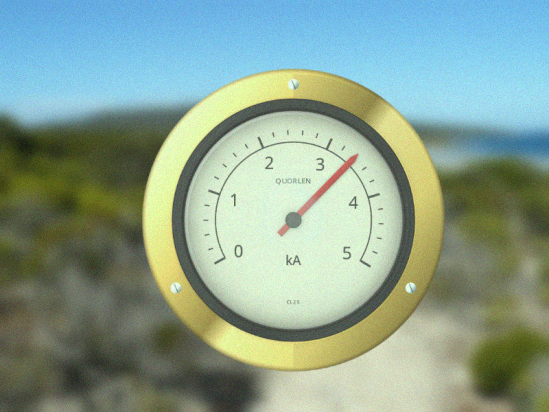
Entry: 3.4 kA
